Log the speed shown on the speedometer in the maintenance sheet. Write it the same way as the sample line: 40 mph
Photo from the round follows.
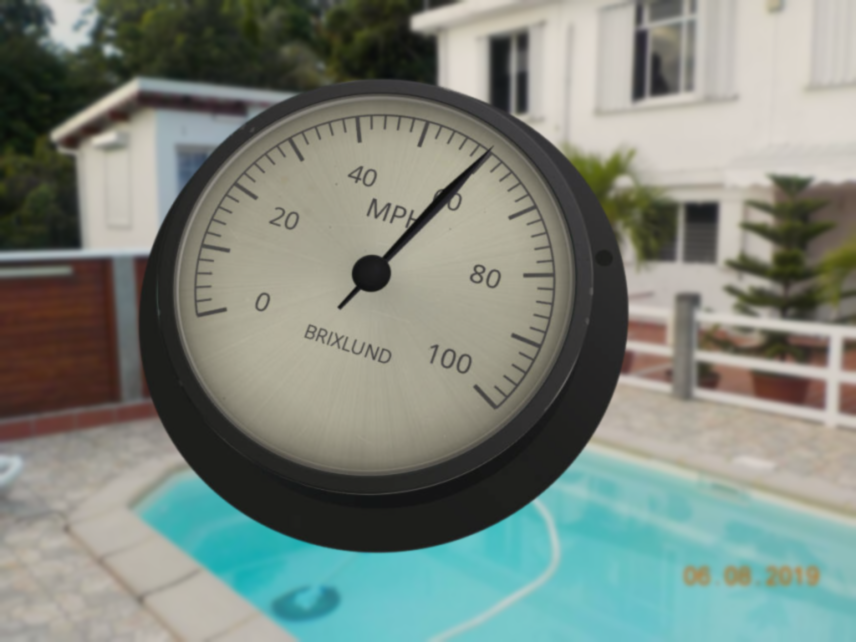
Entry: 60 mph
